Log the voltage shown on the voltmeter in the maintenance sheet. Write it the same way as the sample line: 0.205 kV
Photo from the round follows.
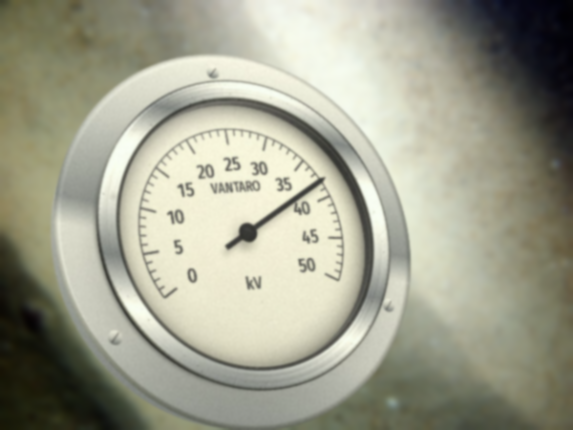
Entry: 38 kV
